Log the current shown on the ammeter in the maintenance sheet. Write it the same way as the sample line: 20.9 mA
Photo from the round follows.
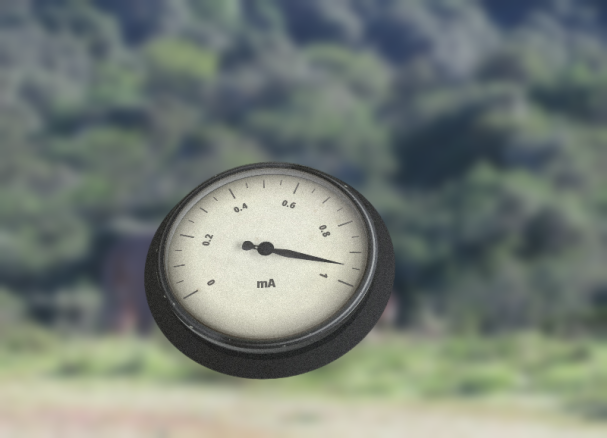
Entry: 0.95 mA
